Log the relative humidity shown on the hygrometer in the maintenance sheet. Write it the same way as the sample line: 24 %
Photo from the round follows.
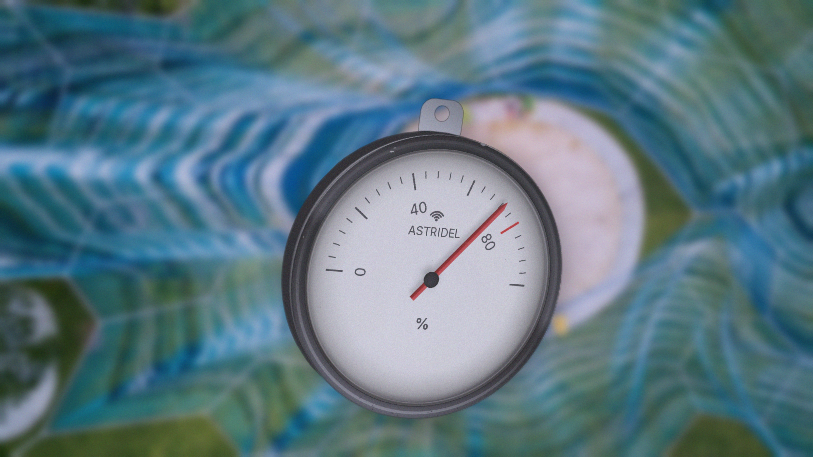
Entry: 72 %
